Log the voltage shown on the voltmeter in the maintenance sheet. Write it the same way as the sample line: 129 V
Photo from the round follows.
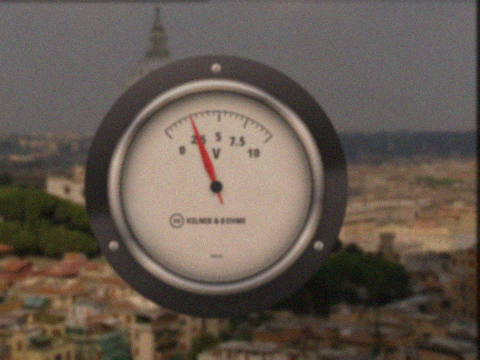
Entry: 2.5 V
